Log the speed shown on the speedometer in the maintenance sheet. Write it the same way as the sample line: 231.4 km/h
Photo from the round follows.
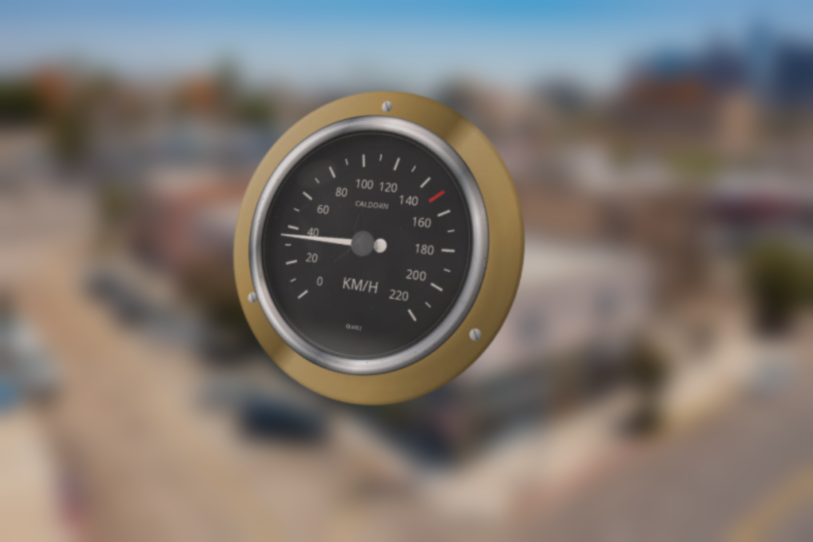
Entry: 35 km/h
